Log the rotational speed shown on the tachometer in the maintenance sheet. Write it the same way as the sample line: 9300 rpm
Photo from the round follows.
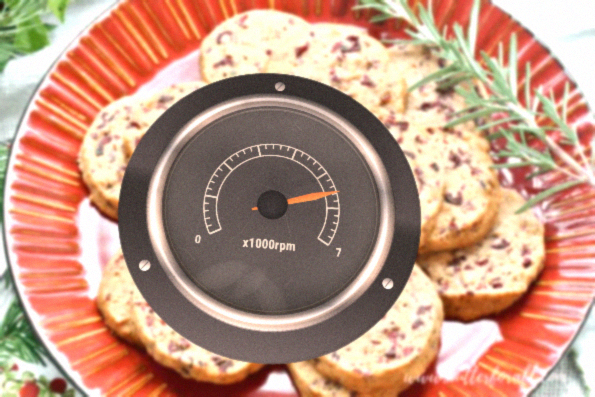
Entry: 5600 rpm
